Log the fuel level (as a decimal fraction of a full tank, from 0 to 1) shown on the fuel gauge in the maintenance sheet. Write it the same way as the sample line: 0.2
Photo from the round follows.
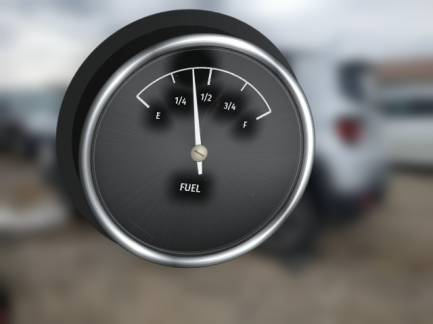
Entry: 0.375
